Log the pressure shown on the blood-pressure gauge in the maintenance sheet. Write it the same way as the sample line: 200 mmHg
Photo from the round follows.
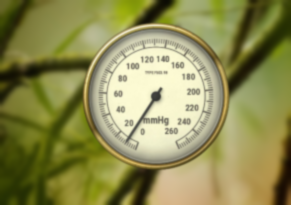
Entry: 10 mmHg
